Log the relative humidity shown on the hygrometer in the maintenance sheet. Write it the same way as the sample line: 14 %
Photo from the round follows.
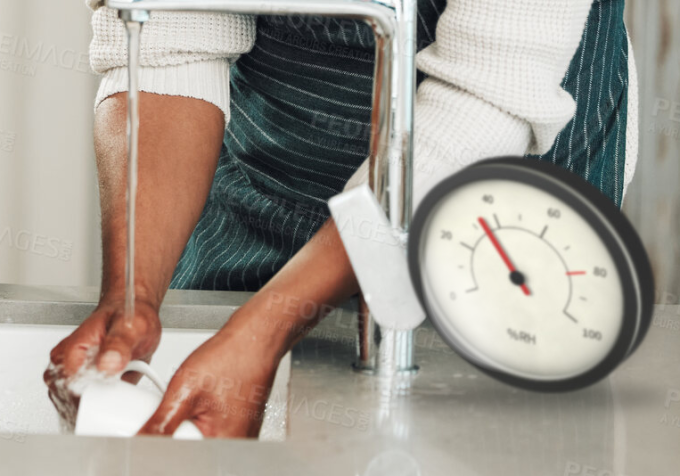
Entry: 35 %
